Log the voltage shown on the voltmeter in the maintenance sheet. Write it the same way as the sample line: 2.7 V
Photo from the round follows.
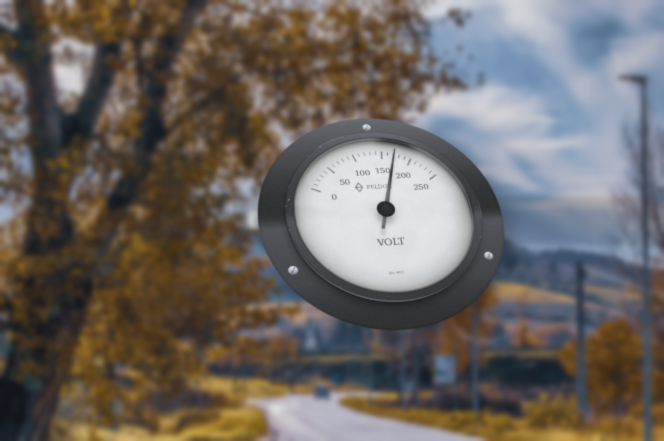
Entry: 170 V
